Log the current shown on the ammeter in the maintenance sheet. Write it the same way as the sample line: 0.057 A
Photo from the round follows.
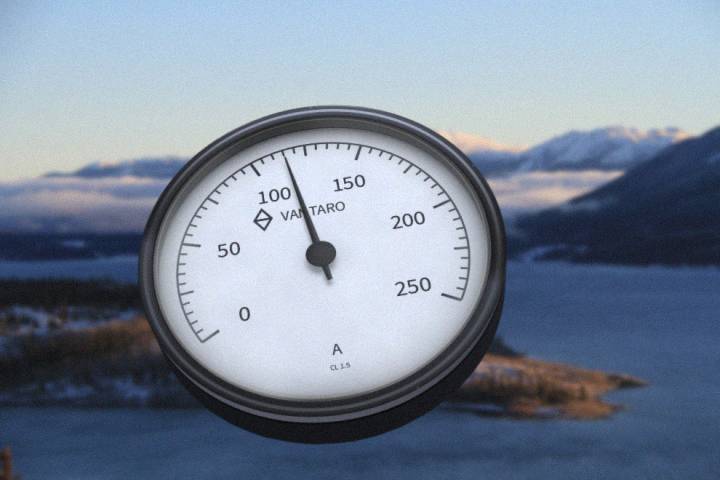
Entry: 115 A
